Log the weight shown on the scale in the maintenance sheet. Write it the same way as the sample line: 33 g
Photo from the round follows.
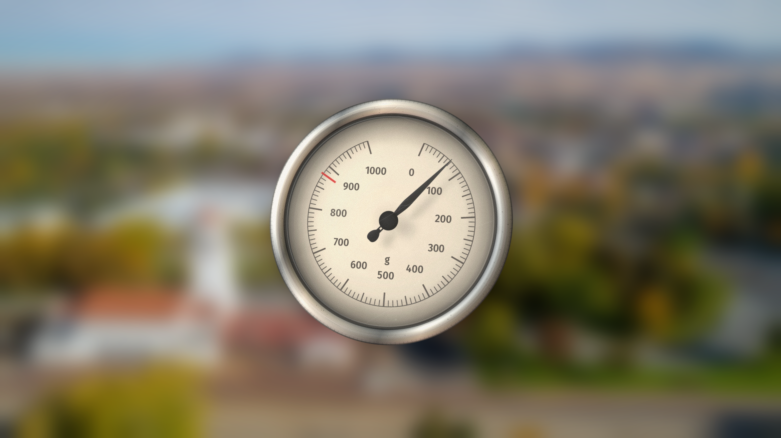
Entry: 70 g
